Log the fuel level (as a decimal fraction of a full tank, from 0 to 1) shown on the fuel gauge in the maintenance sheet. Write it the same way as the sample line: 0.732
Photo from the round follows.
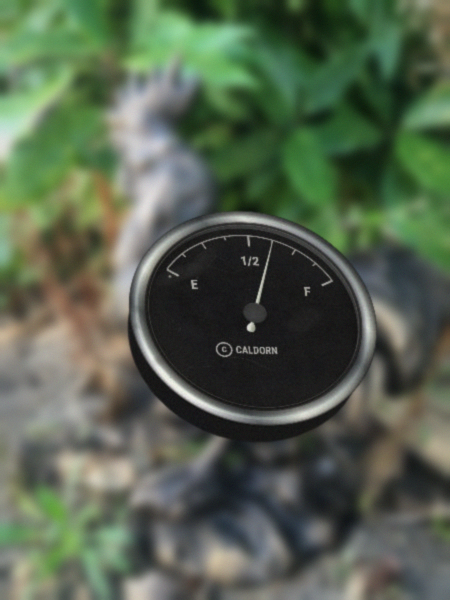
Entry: 0.625
